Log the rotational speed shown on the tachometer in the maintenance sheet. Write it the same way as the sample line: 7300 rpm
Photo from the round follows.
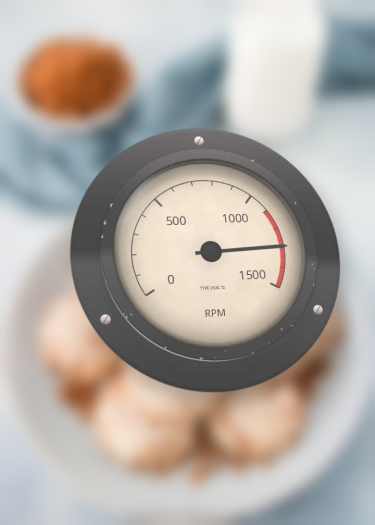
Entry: 1300 rpm
